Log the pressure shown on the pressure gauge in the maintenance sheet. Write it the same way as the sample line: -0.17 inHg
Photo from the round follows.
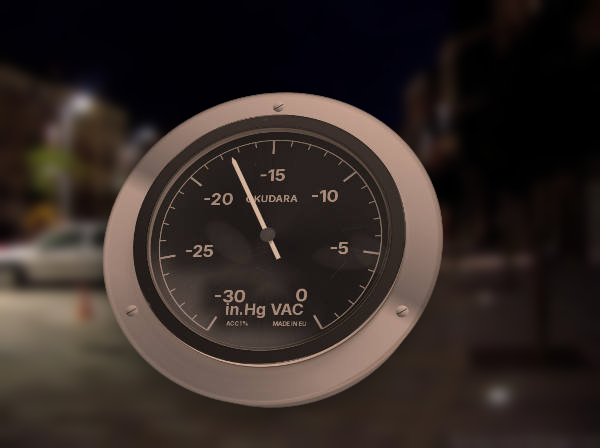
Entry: -17.5 inHg
